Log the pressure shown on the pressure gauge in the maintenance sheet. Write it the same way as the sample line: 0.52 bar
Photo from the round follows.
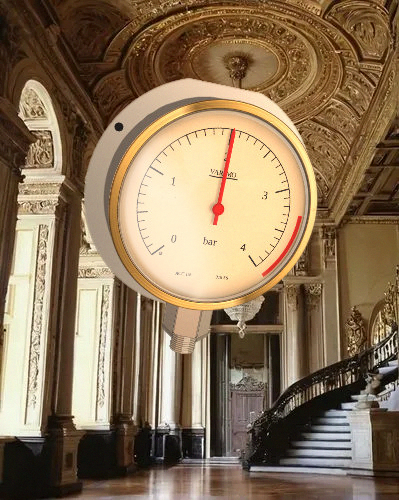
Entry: 2 bar
